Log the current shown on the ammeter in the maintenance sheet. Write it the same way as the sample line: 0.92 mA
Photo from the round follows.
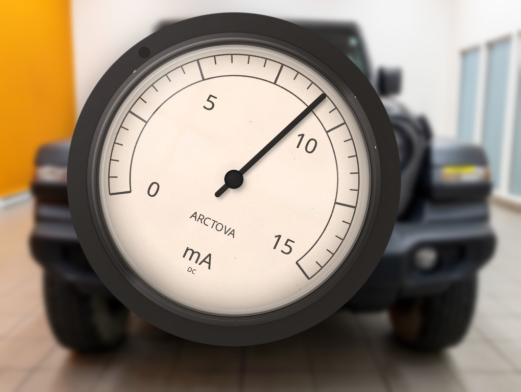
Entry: 9 mA
